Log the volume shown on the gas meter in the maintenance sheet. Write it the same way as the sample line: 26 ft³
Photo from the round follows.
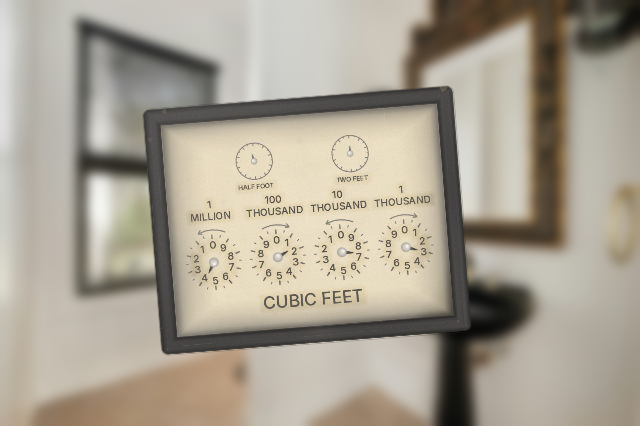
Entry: 417300 ft³
